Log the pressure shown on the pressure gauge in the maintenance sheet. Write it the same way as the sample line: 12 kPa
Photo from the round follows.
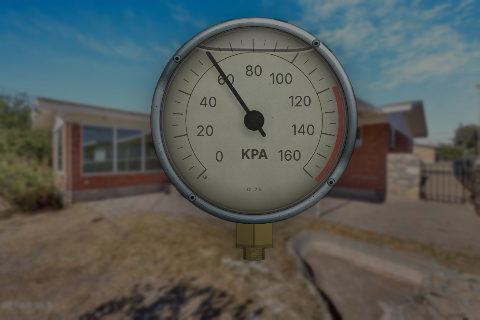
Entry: 60 kPa
